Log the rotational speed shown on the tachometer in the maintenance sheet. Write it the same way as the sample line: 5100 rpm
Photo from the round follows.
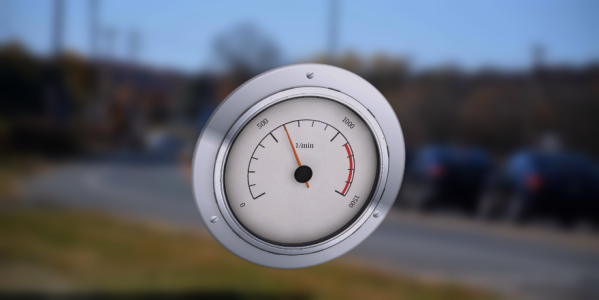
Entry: 600 rpm
